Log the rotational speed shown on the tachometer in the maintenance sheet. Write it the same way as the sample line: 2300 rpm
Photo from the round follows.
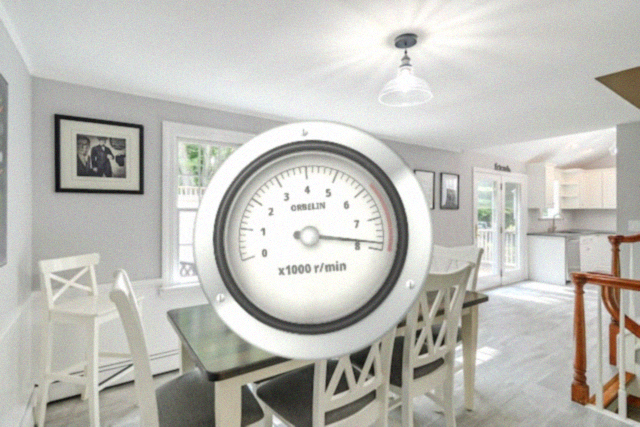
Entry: 7800 rpm
